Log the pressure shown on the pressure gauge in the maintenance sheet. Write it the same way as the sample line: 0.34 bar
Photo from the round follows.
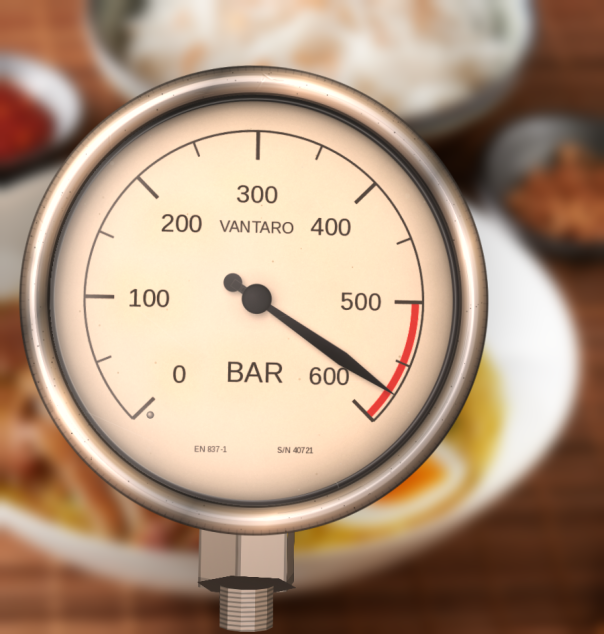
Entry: 575 bar
